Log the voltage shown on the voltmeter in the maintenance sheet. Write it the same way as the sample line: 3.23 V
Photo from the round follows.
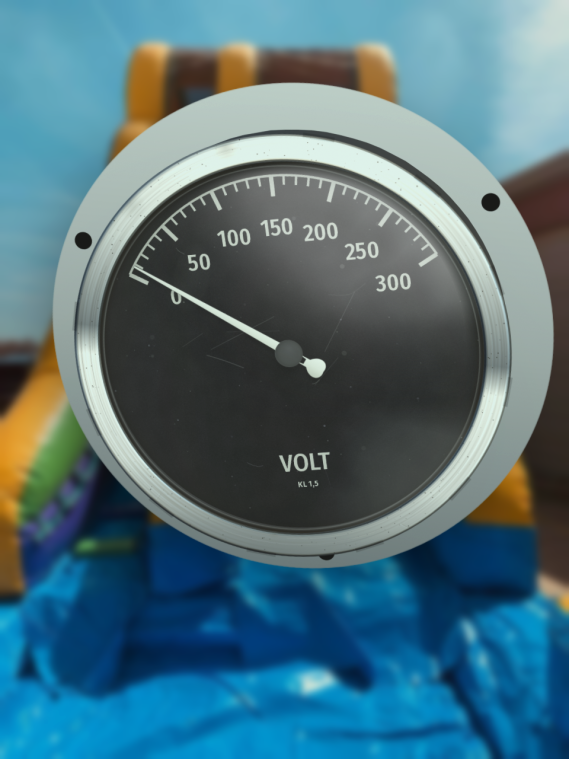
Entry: 10 V
